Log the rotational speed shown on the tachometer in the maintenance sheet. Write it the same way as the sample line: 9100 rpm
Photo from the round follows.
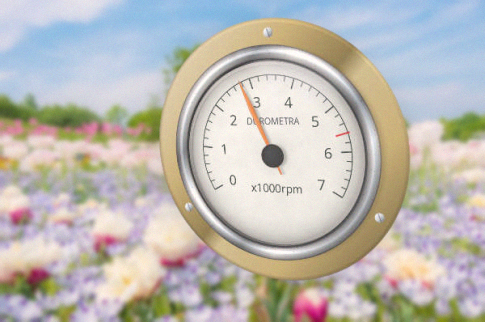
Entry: 2800 rpm
